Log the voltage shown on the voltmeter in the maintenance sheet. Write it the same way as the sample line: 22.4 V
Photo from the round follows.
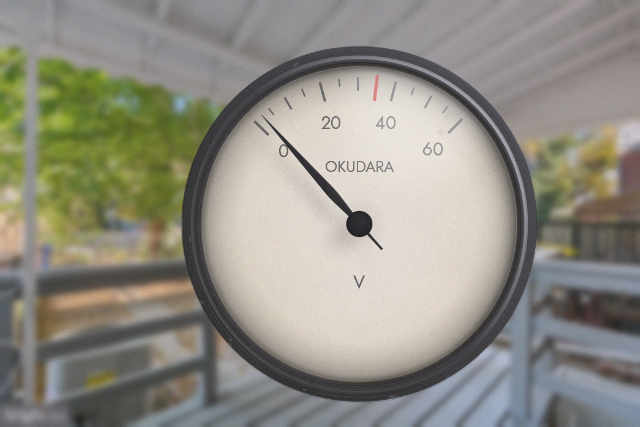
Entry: 2.5 V
